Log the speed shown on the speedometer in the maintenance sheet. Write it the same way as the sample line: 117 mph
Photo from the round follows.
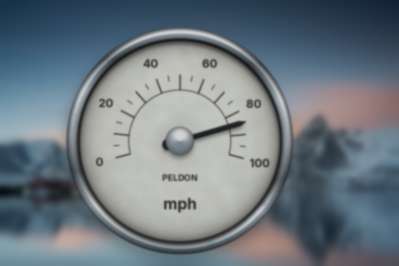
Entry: 85 mph
